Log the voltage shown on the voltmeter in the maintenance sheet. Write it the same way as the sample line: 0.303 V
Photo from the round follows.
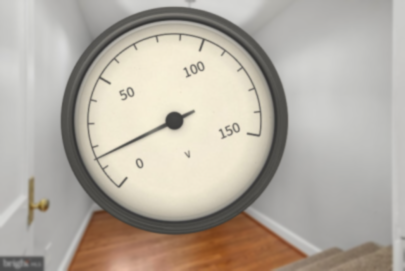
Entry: 15 V
